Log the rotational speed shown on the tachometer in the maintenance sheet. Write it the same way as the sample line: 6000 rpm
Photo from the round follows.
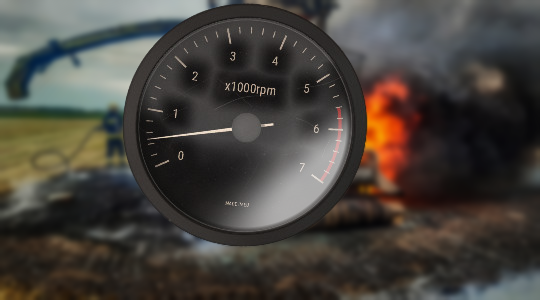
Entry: 500 rpm
